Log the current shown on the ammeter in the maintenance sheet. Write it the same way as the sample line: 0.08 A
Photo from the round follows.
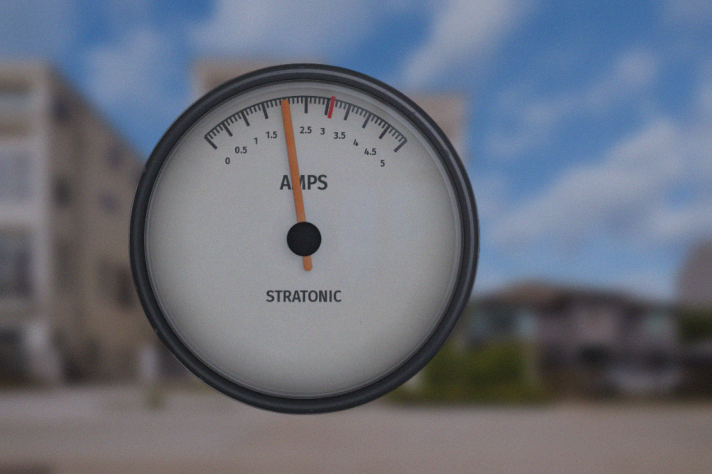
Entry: 2 A
